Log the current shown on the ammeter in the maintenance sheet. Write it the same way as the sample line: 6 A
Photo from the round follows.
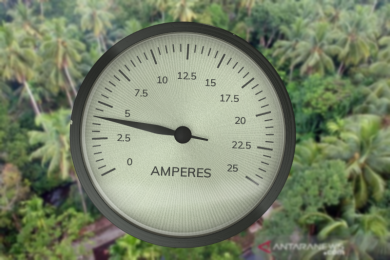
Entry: 4 A
